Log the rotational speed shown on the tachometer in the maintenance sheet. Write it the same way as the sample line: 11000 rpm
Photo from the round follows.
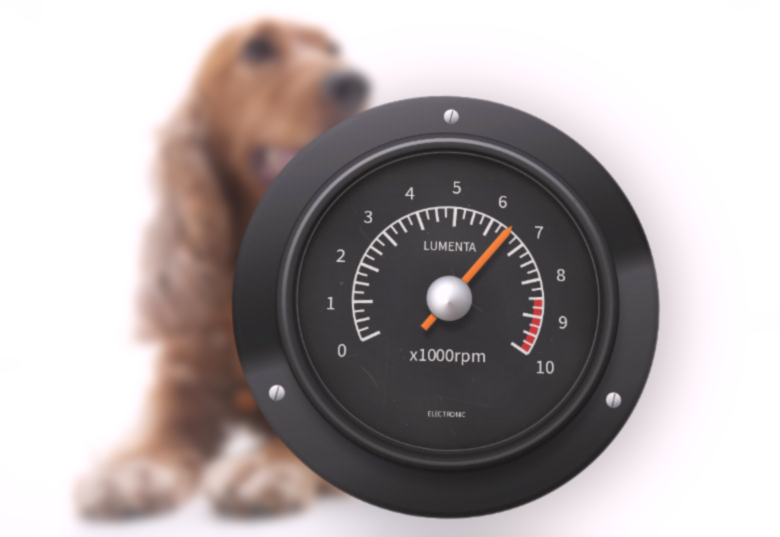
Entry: 6500 rpm
